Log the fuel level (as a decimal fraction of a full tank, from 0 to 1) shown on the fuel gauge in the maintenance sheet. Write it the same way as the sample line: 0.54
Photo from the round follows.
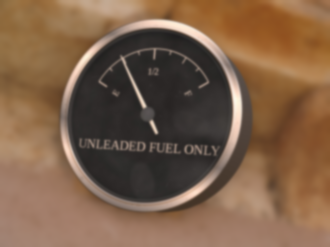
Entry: 0.25
